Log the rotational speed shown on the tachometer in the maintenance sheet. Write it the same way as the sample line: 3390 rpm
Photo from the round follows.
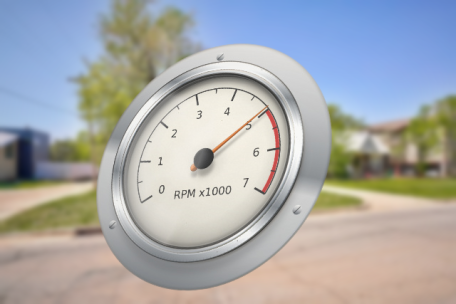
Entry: 5000 rpm
